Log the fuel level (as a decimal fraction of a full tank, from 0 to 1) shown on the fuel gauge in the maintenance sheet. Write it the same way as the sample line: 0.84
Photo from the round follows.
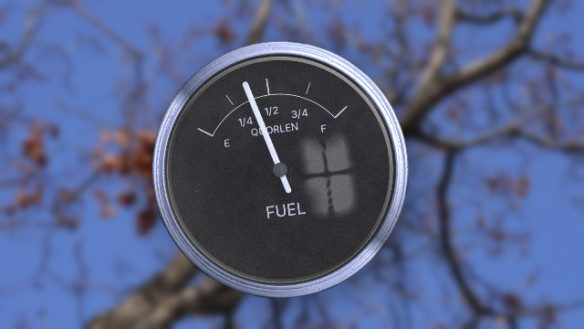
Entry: 0.375
